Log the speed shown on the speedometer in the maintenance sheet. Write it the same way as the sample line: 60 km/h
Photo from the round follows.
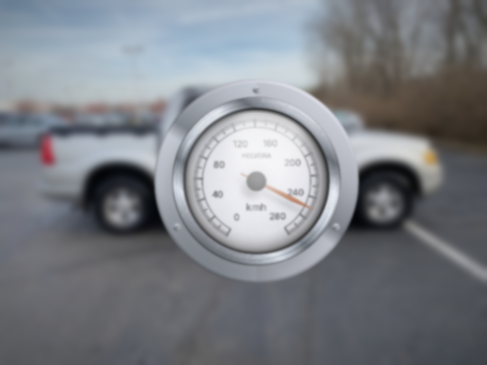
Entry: 250 km/h
